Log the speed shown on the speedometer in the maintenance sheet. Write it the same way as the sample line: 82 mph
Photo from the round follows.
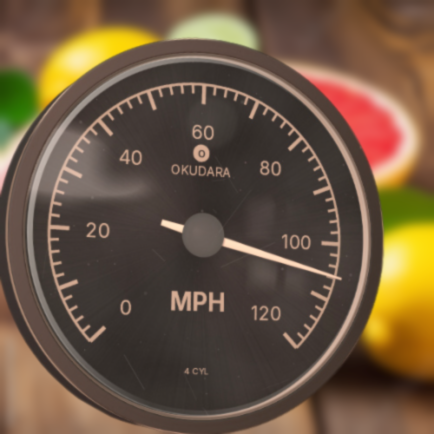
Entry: 106 mph
